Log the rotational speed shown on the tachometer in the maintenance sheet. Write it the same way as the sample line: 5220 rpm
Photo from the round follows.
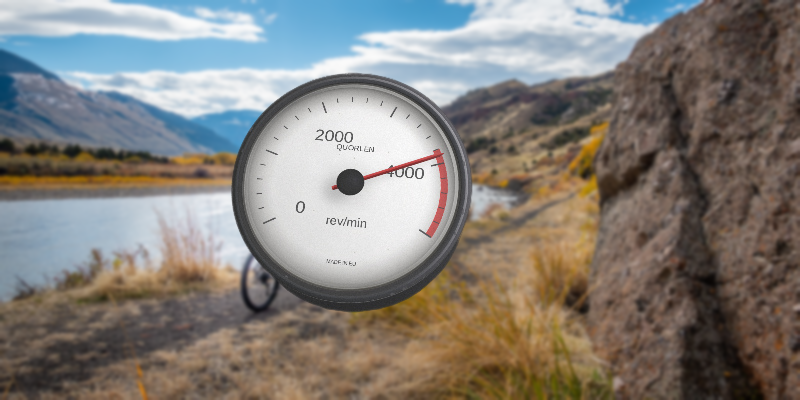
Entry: 3900 rpm
